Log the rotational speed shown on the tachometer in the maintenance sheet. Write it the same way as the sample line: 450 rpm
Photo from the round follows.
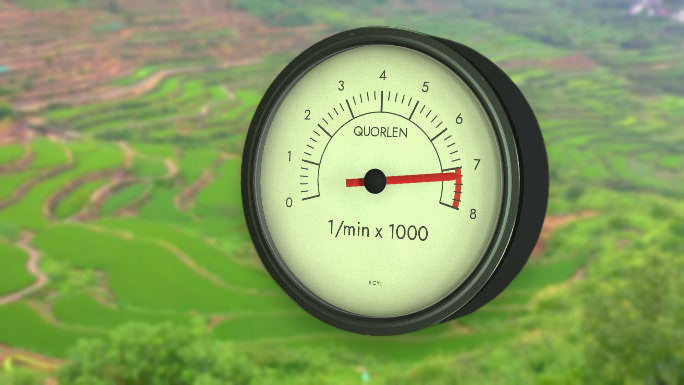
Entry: 7200 rpm
